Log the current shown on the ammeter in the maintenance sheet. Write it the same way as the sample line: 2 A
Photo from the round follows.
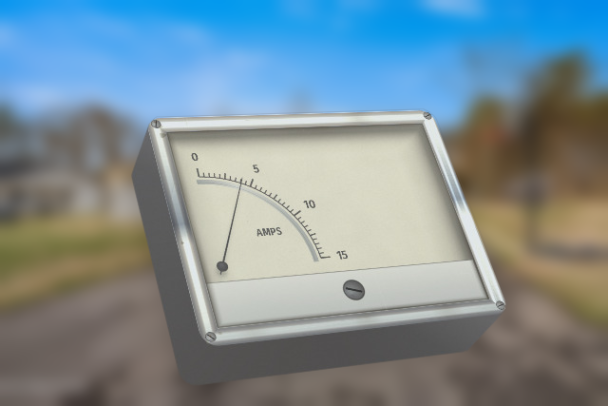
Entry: 4 A
